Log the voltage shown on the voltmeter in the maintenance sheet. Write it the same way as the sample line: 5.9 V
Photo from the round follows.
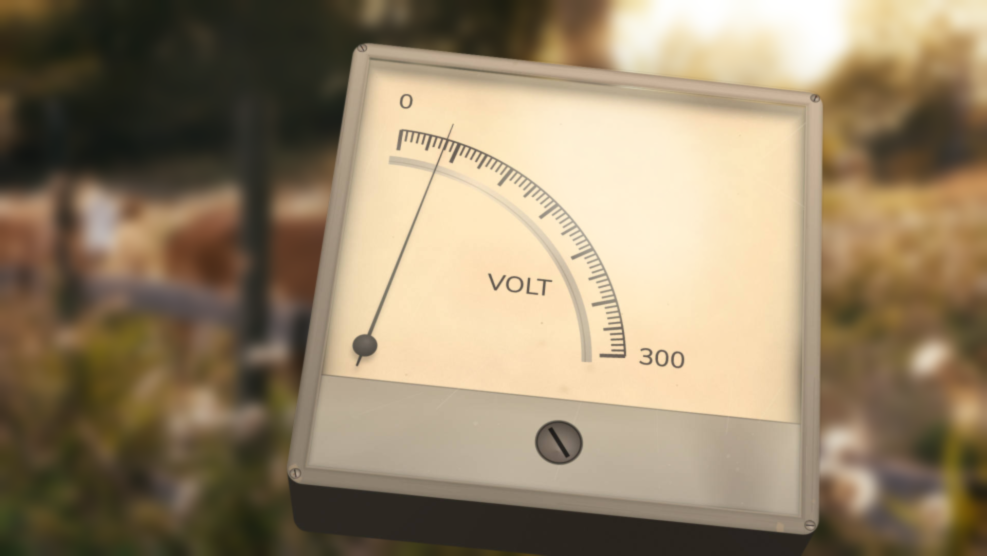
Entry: 40 V
